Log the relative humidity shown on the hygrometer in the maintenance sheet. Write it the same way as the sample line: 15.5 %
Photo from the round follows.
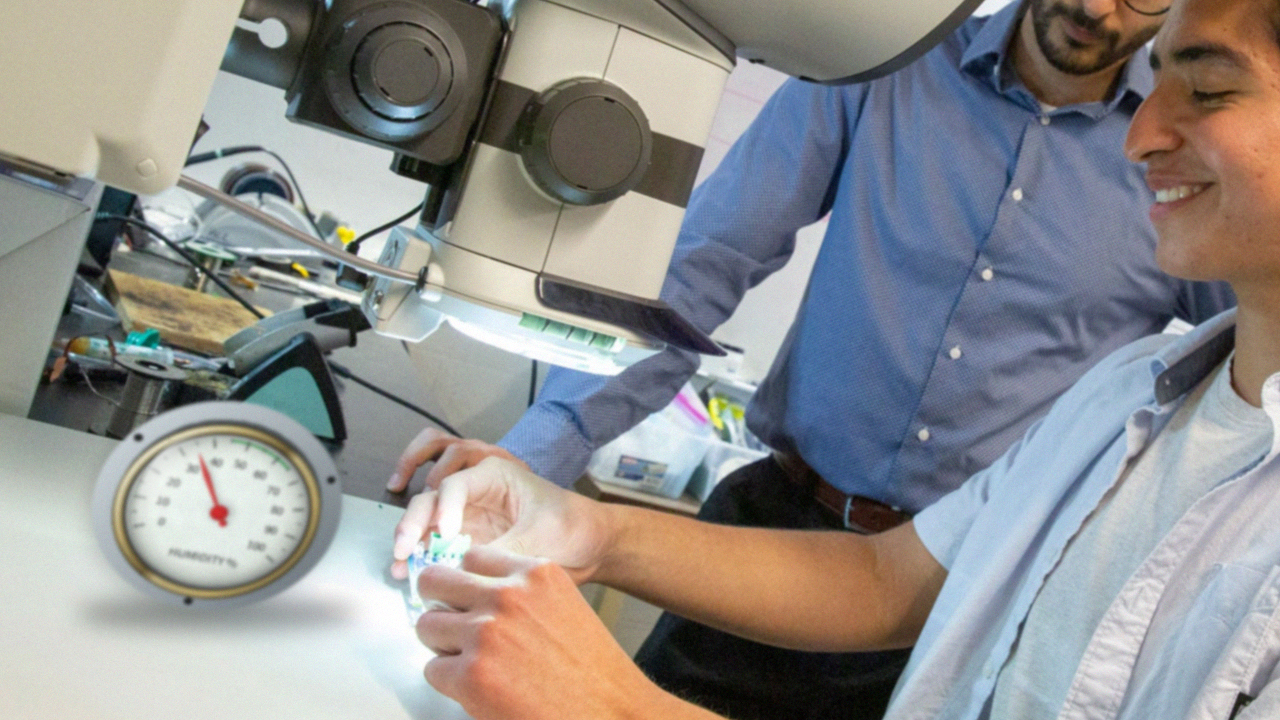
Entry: 35 %
